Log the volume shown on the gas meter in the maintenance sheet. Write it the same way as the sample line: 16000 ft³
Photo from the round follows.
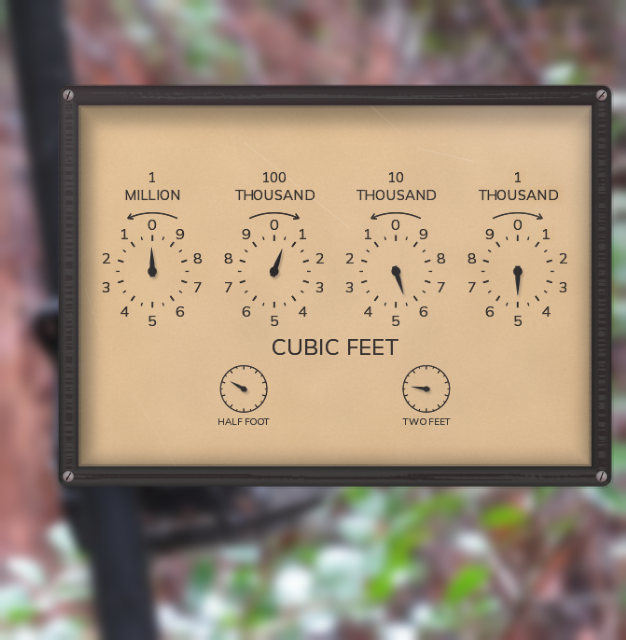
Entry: 5500 ft³
